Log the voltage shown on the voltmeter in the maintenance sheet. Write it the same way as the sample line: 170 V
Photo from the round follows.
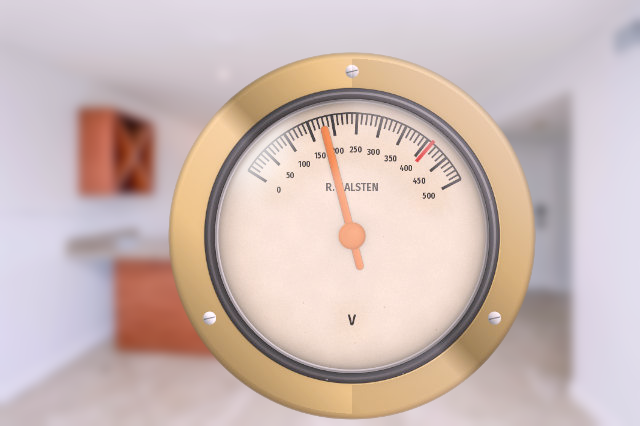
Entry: 180 V
